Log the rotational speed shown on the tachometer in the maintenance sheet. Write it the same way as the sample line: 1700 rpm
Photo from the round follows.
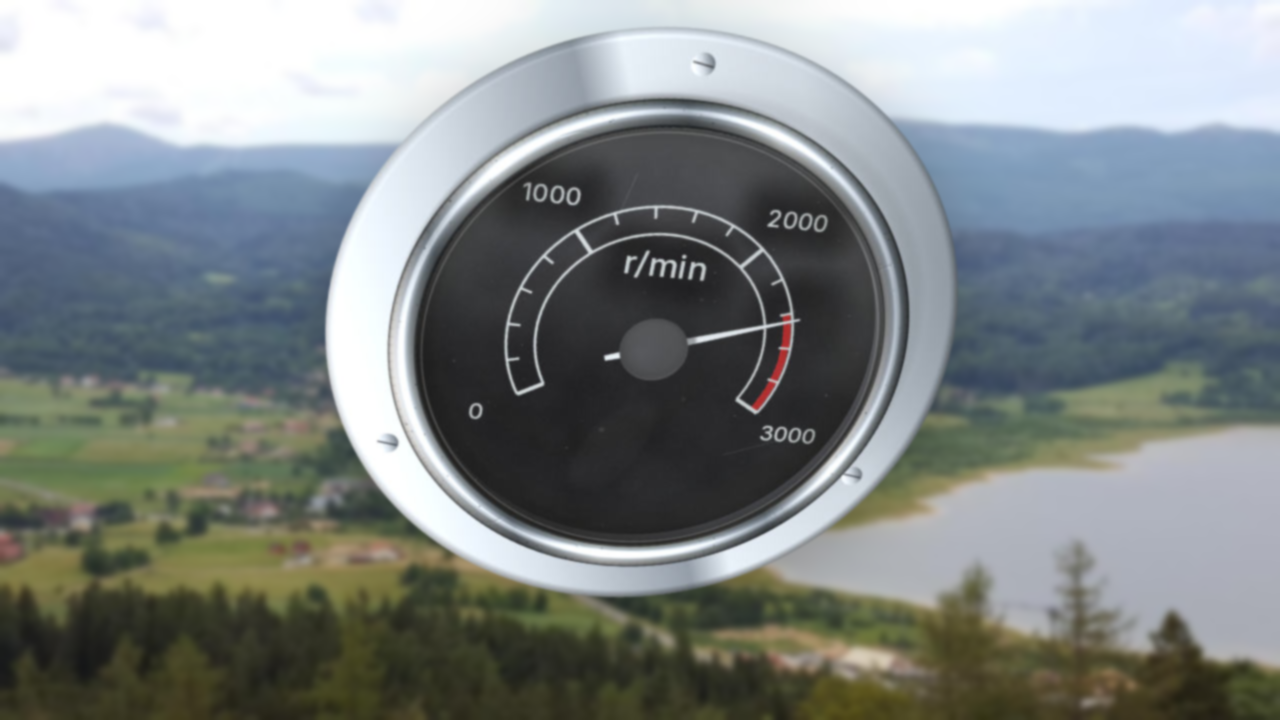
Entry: 2400 rpm
